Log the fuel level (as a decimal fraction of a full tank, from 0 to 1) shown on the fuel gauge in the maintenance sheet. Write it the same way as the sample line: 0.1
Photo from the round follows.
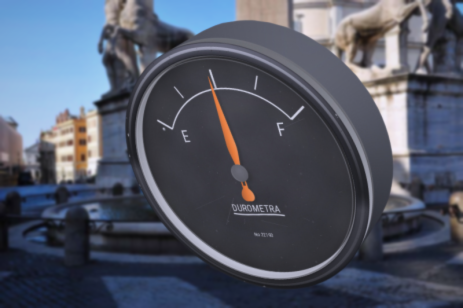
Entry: 0.5
